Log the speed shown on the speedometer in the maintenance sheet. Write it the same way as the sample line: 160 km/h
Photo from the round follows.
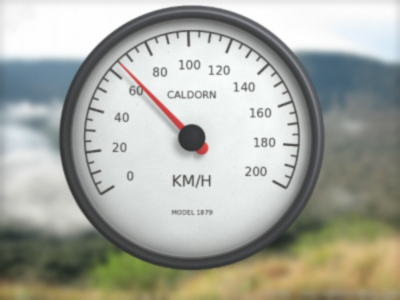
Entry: 65 km/h
